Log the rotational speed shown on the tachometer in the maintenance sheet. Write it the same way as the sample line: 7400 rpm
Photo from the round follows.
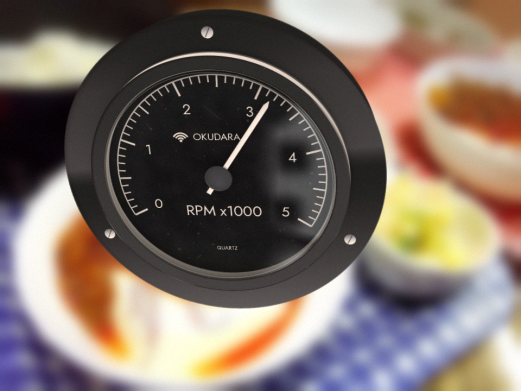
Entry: 3150 rpm
